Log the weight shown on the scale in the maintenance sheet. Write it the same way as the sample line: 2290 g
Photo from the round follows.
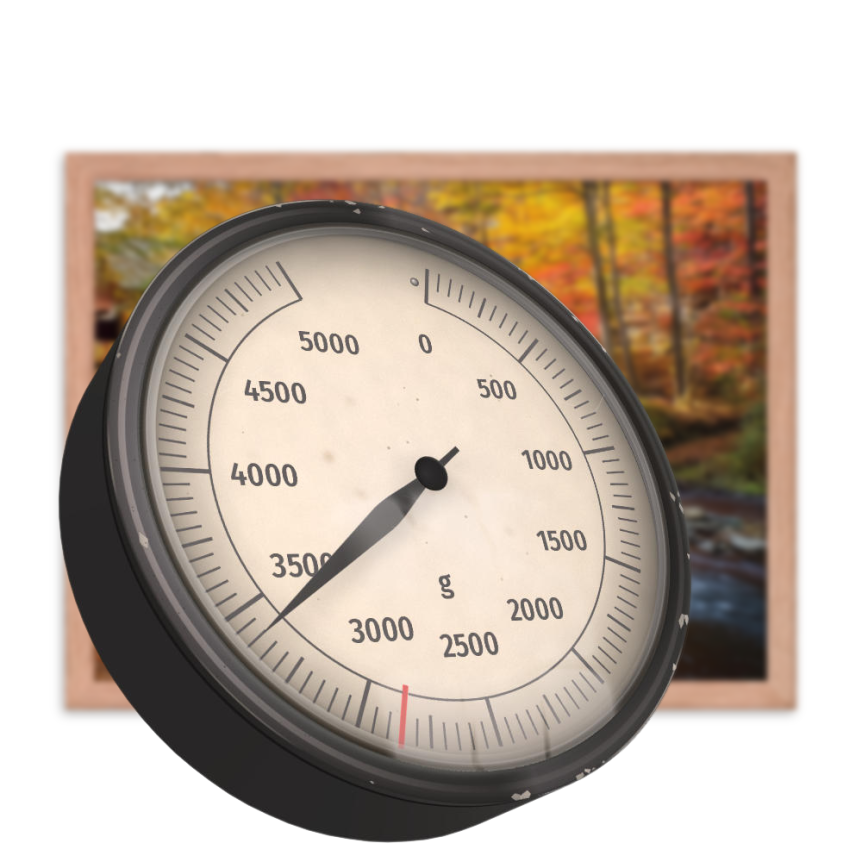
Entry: 3400 g
